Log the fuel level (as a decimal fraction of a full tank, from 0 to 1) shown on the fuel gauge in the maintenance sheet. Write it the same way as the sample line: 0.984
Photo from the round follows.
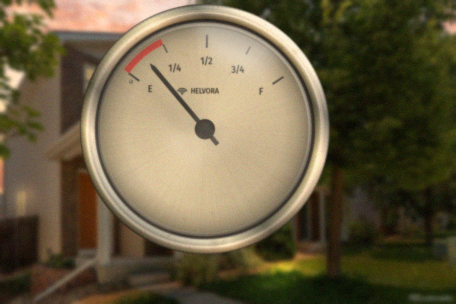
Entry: 0.125
